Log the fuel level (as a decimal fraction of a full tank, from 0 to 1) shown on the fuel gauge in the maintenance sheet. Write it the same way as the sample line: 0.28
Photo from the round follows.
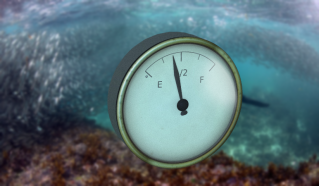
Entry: 0.375
